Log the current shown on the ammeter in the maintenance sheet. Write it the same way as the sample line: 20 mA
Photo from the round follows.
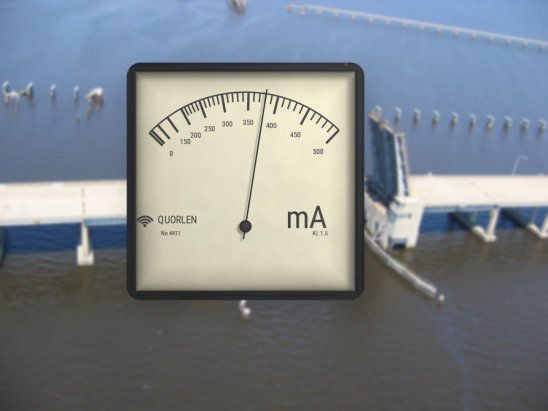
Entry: 380 mA
